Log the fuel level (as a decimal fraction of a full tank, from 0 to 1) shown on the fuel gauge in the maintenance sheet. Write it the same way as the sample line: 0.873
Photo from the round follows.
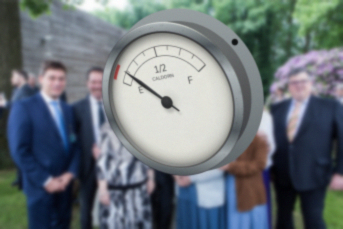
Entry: 0.125
